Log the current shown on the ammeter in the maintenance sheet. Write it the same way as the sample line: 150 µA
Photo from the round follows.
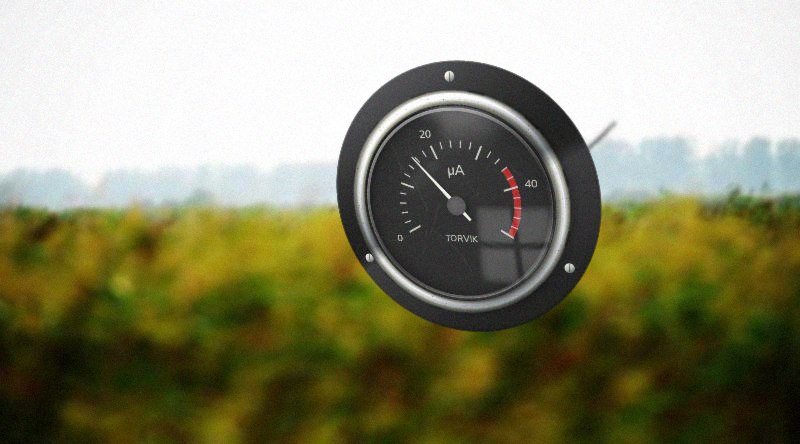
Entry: 16 µA
